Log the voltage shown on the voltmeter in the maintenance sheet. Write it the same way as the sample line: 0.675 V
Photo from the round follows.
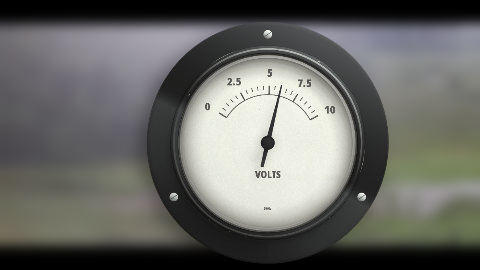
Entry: 6 V
